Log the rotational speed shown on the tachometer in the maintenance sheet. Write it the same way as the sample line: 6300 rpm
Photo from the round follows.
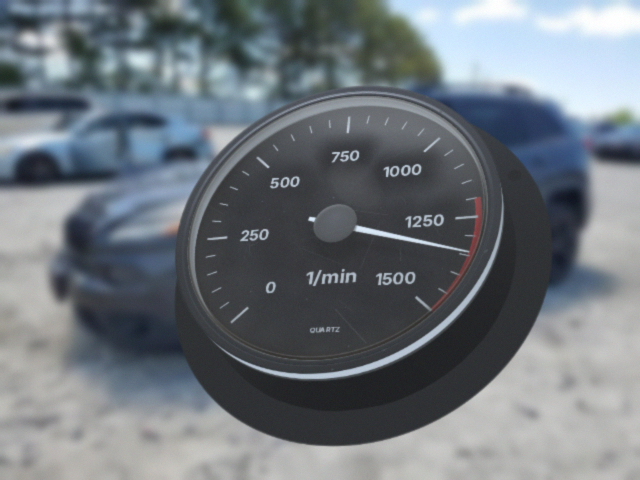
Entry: 1350 rpm
